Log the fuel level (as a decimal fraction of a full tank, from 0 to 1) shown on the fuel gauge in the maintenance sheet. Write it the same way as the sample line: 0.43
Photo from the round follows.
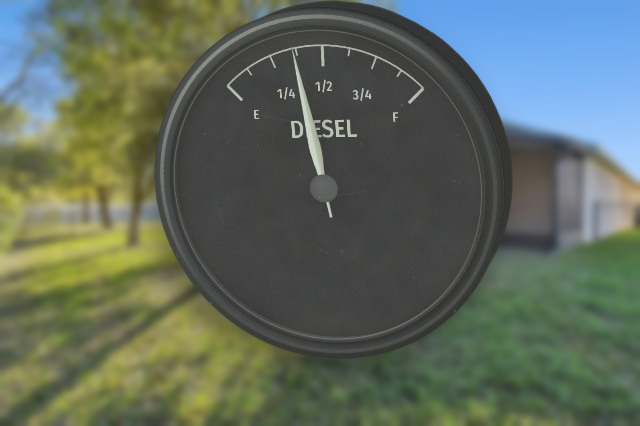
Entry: 0.375
